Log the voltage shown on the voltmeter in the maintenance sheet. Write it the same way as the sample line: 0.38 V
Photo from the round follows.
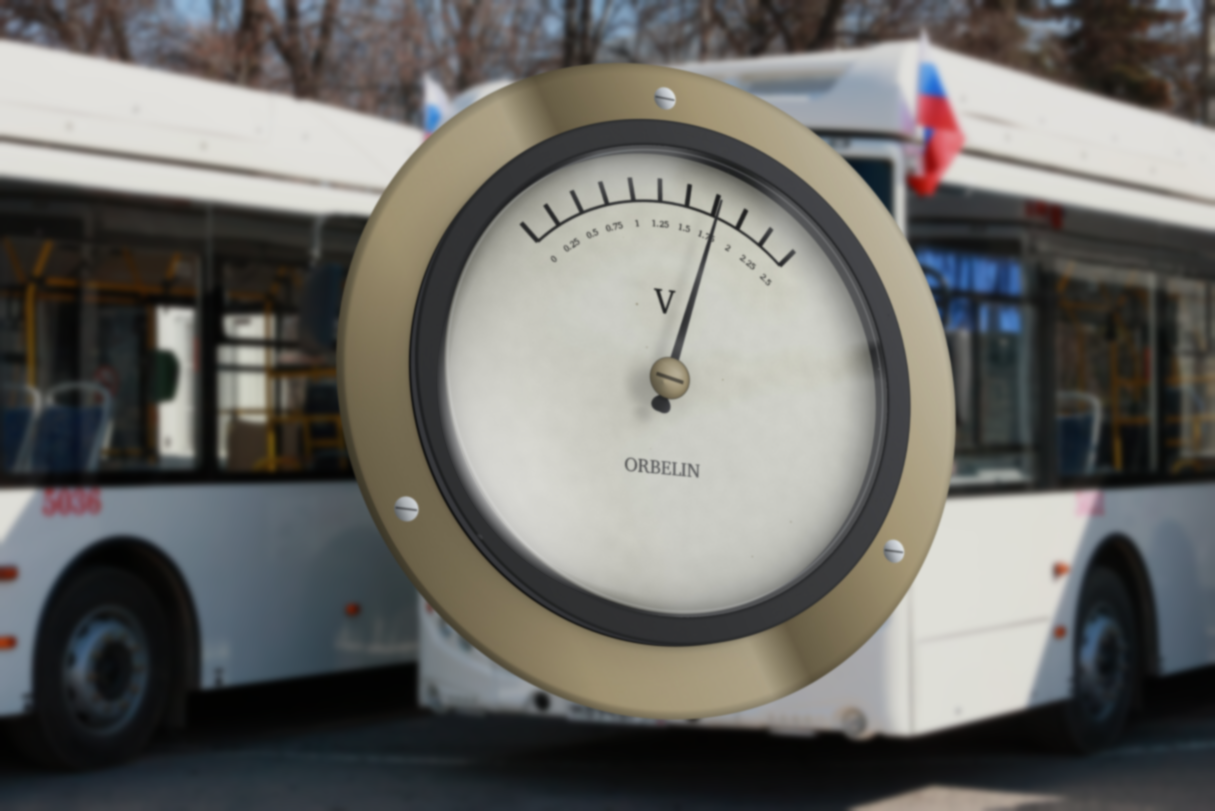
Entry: 1.75 V
